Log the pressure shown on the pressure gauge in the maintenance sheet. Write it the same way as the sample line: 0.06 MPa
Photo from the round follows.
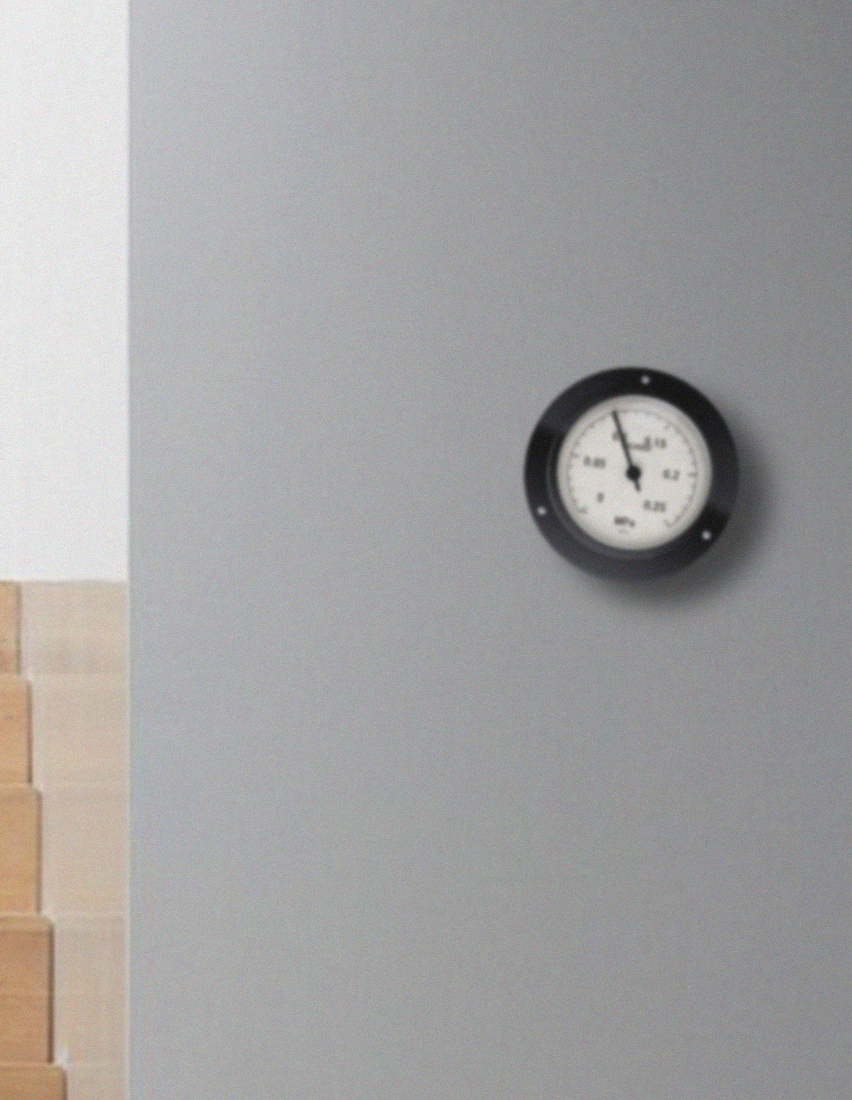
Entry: 0.1 MPa
